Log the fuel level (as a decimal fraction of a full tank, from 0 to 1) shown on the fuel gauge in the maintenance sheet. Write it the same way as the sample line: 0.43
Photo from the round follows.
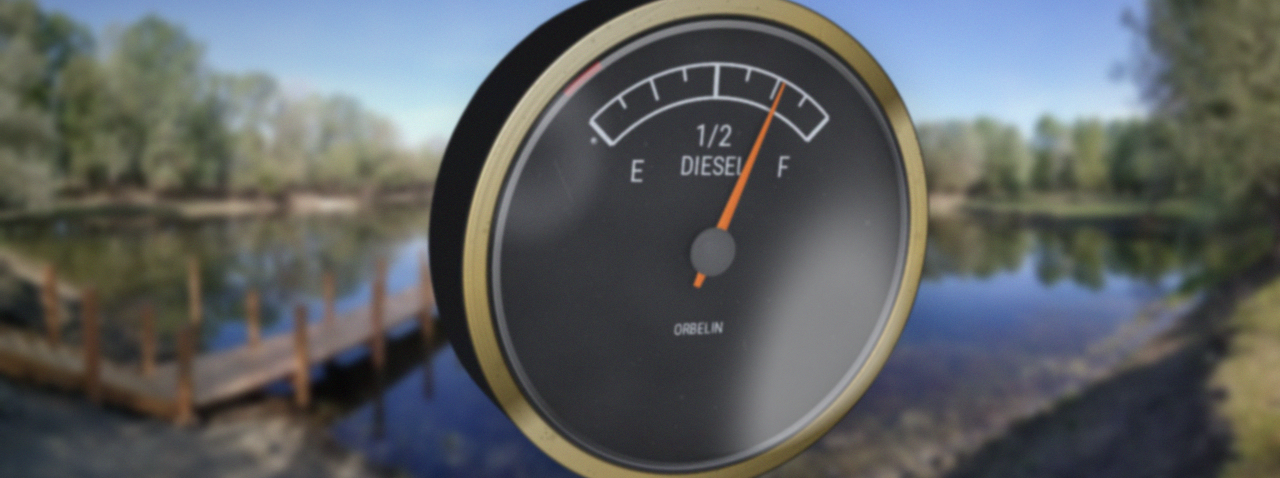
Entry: 0.75
